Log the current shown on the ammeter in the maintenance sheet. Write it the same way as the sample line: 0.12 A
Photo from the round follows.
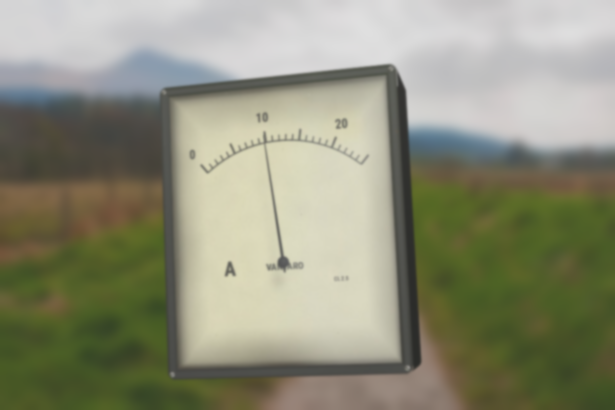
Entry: 10 A
